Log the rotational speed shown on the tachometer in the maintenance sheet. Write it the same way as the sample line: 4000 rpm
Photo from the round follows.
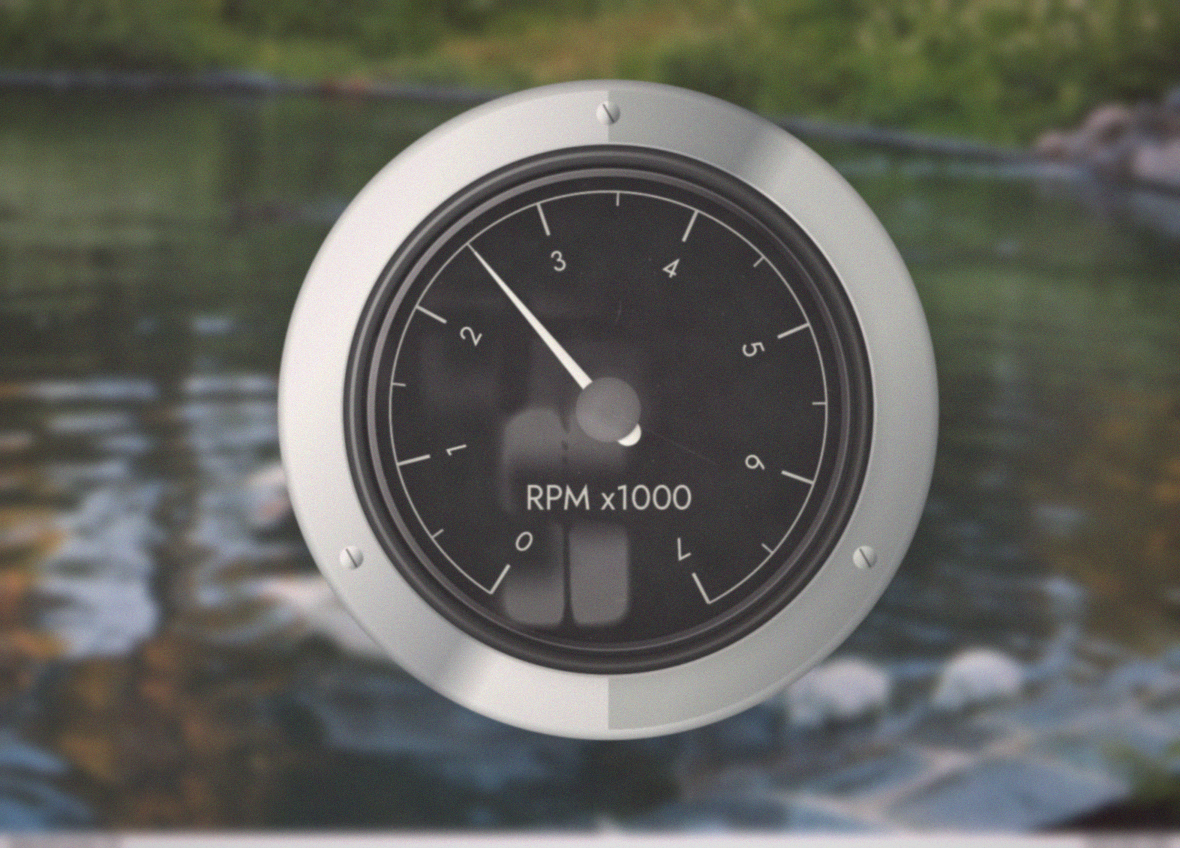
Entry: 2500 rpm
